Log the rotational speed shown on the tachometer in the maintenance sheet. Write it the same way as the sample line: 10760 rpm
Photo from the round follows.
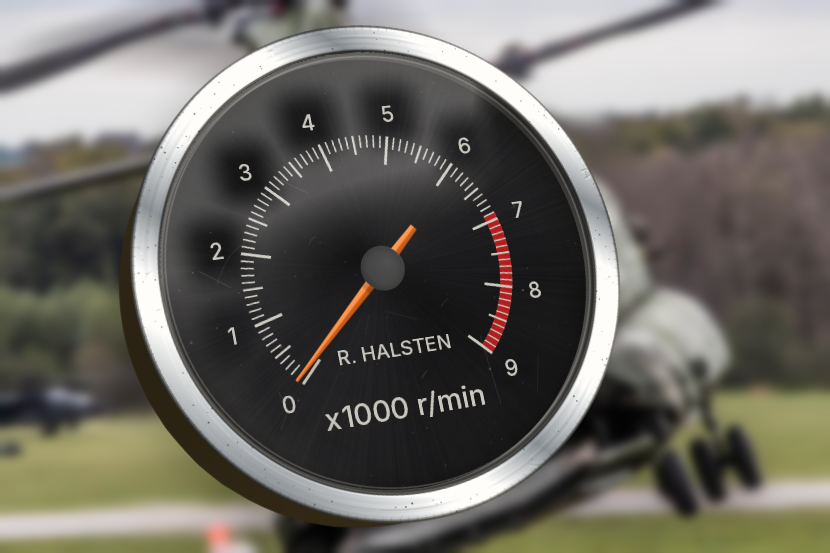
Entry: 100 rpm
